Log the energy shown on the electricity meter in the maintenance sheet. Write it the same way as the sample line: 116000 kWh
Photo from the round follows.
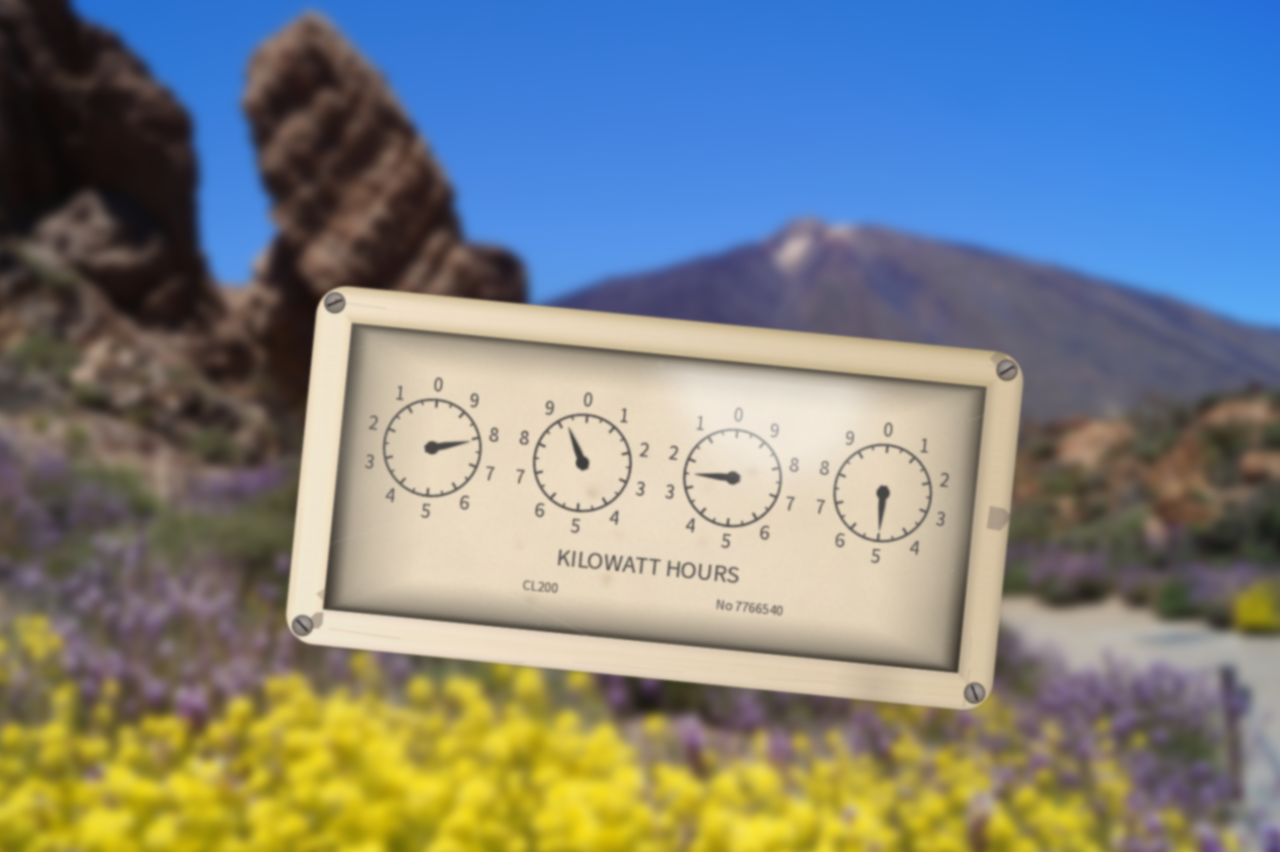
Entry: 7925 kWh
